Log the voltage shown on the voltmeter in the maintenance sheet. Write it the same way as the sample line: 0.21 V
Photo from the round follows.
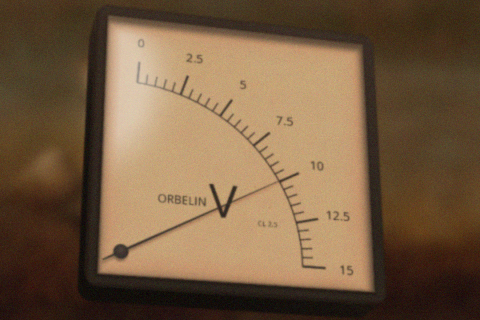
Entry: 10 V
